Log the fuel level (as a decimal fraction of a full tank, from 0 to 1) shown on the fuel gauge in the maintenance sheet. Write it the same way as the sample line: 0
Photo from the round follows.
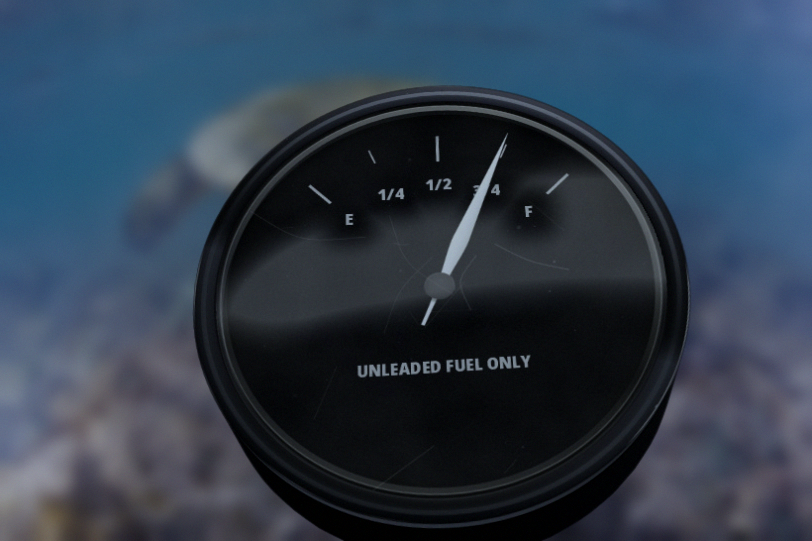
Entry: 0.75
